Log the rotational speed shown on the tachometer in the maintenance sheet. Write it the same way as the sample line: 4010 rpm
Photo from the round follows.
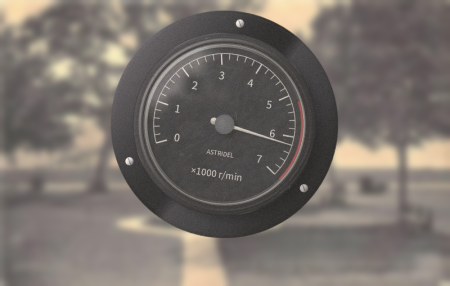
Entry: 6200 rpm
